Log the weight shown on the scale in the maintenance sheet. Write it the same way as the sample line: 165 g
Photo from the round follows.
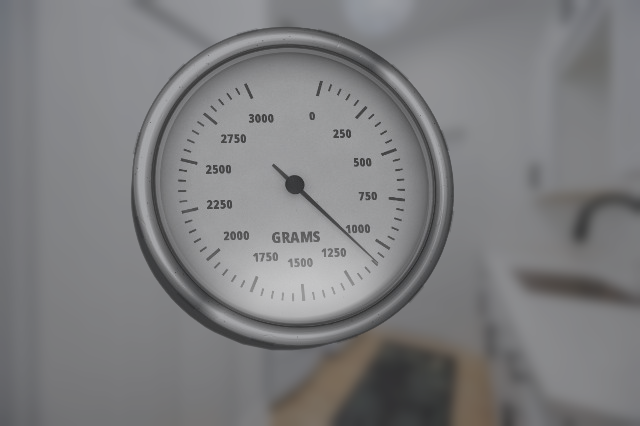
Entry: 1100 g
